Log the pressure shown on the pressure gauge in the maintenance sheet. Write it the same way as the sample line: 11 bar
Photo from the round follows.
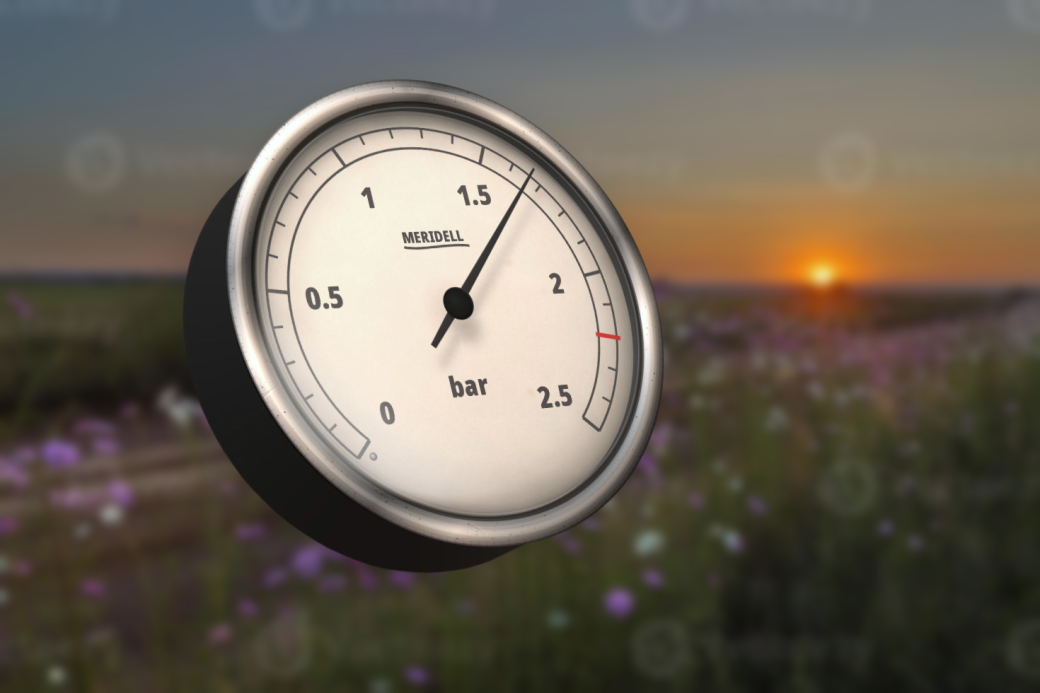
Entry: 1.65 bar
